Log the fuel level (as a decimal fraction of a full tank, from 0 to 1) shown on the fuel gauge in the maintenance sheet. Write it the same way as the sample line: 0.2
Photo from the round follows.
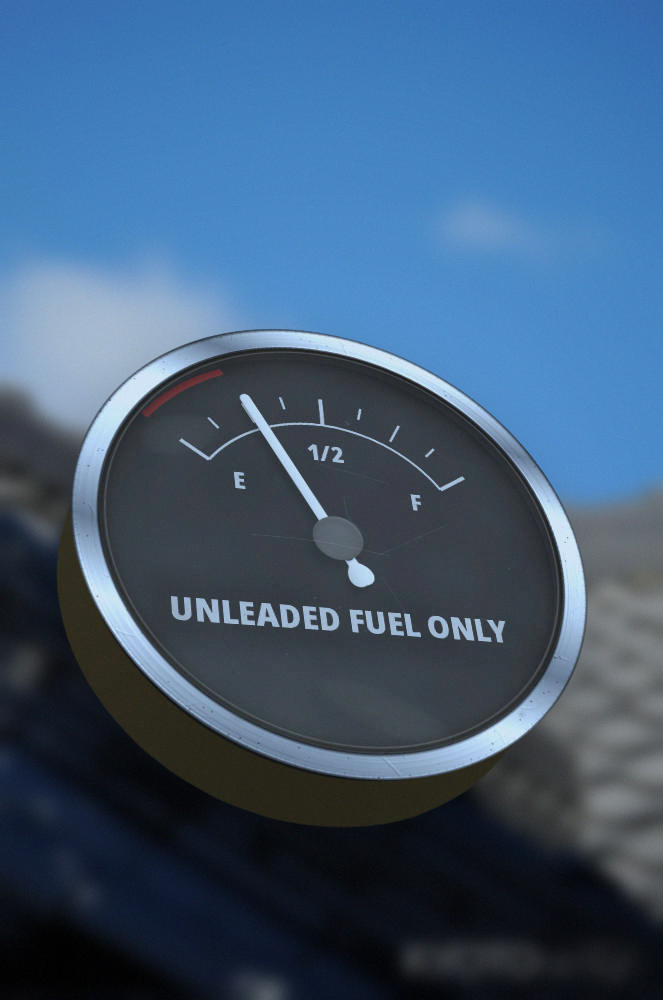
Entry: 0.25
